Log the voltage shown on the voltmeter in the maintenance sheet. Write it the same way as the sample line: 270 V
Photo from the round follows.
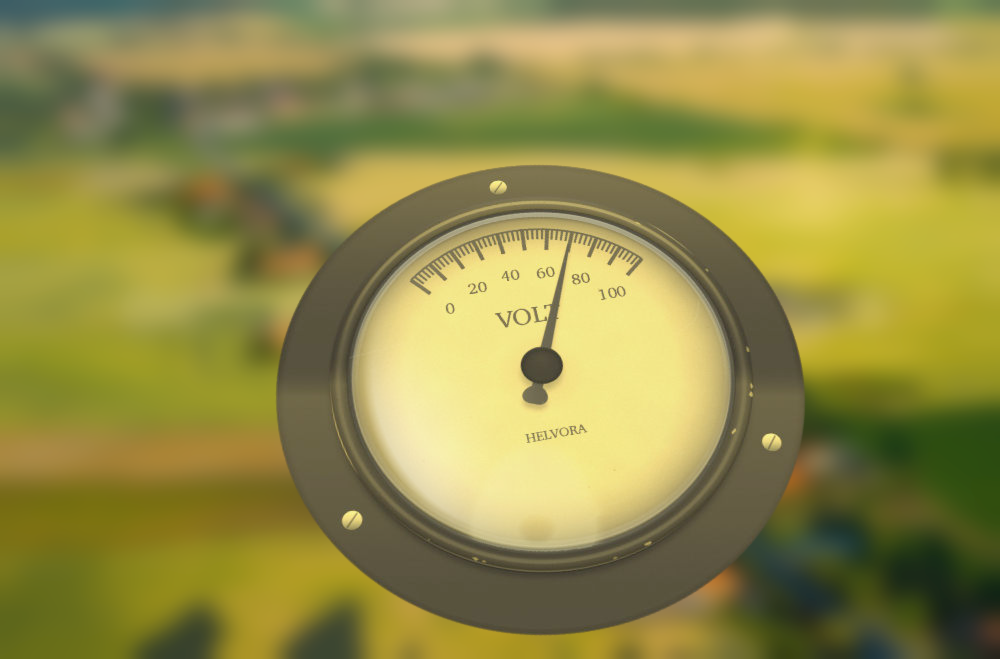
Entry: 70 V
